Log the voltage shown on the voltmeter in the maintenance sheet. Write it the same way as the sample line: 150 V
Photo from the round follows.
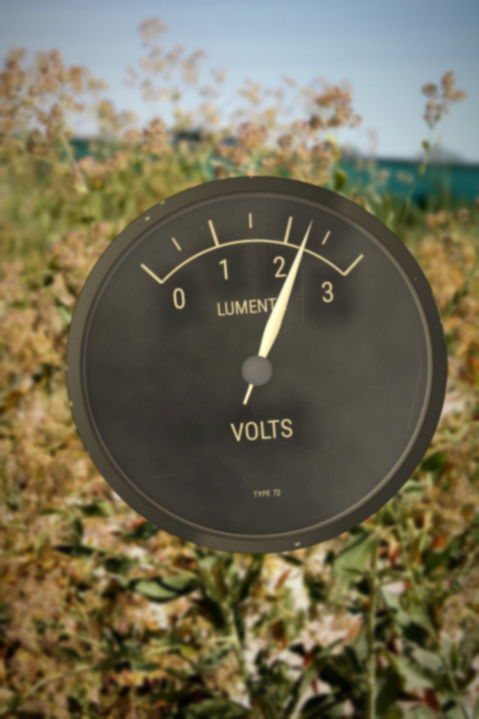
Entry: 2.25 V
